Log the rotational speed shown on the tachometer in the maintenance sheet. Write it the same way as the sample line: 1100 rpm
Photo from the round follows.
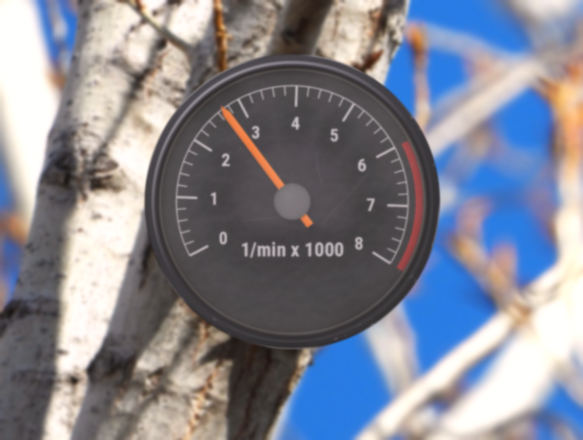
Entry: 2700 rpm
